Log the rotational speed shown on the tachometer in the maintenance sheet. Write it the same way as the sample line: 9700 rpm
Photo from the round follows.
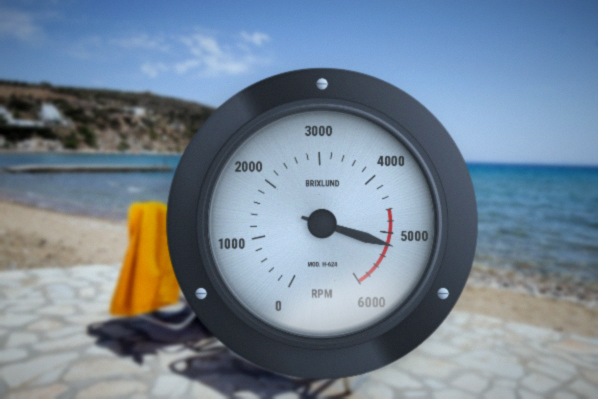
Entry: 5200 rpm
